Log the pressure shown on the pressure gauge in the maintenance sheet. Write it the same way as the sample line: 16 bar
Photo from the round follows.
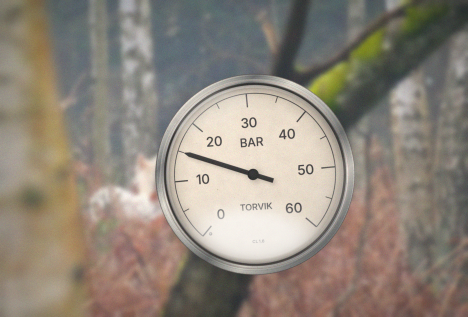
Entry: 15 bar
